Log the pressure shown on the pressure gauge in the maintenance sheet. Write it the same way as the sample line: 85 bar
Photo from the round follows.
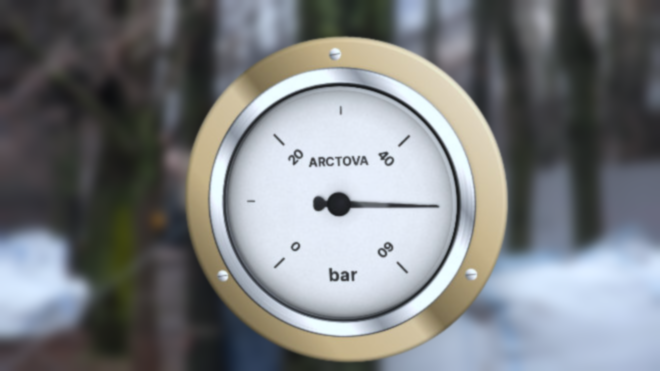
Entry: 50 bar
